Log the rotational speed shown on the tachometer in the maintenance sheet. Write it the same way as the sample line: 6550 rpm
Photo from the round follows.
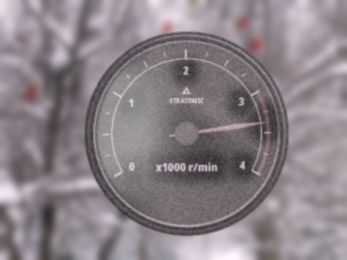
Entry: 3375 rpm
